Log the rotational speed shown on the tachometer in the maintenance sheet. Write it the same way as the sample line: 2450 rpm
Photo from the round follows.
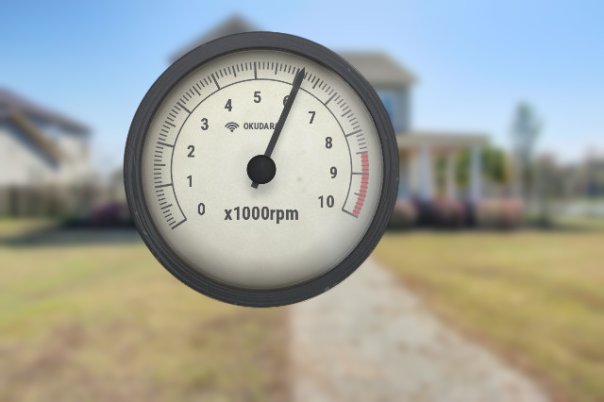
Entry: 6100 rpm
